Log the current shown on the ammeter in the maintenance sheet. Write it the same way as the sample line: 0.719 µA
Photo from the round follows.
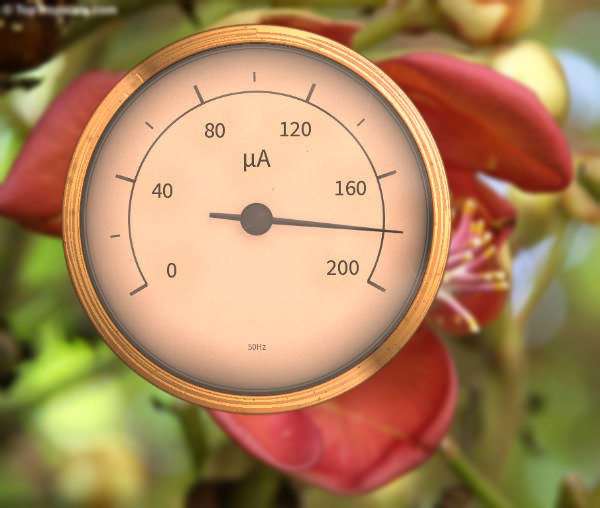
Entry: 180 µA
